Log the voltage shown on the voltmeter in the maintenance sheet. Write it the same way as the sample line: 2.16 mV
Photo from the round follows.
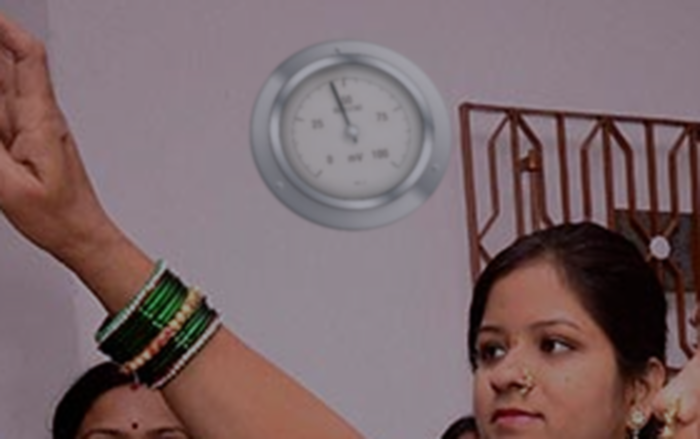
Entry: 45 mV
